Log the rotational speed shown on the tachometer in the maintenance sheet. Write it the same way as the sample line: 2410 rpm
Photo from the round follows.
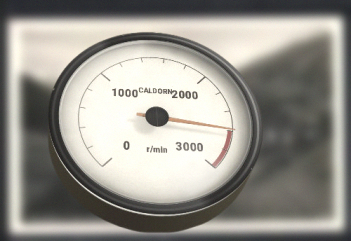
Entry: 2600 rpm
